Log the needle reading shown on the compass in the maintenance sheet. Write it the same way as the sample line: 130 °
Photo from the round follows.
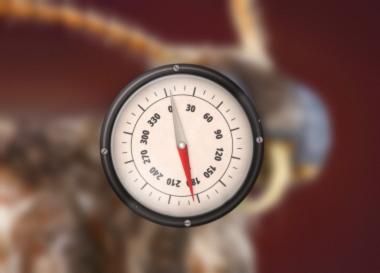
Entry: 185 °
